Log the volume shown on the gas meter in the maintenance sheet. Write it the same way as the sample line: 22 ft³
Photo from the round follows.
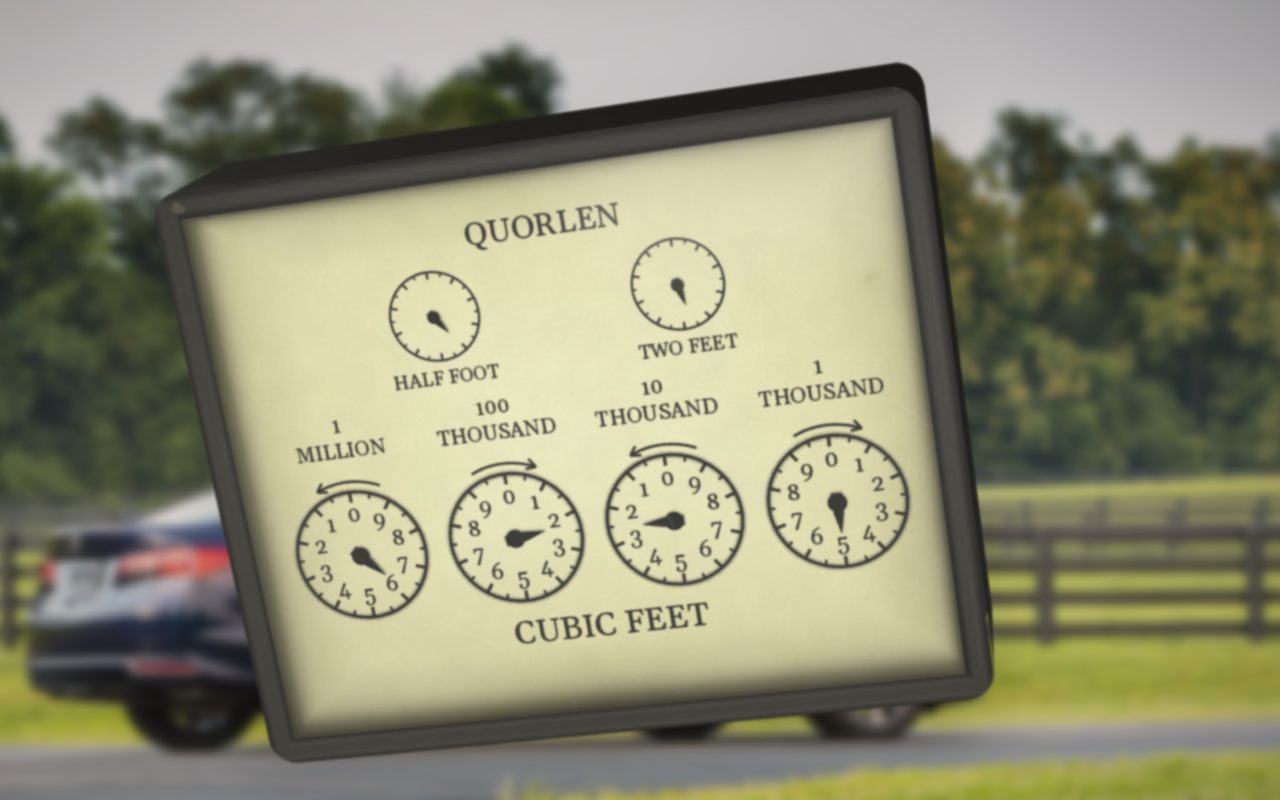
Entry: 622500 ft³
